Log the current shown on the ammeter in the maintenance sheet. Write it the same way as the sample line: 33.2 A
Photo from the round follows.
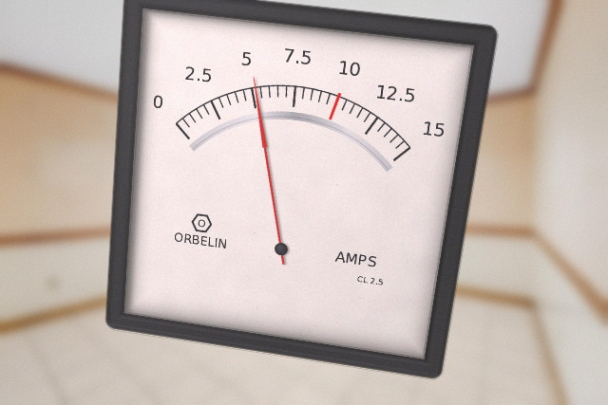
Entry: 5.25 A
